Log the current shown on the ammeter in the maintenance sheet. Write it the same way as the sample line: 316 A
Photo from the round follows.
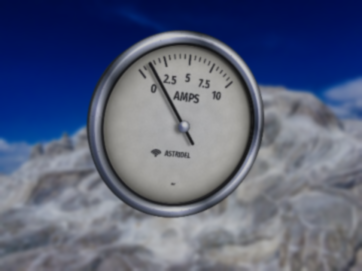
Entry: 1 A
